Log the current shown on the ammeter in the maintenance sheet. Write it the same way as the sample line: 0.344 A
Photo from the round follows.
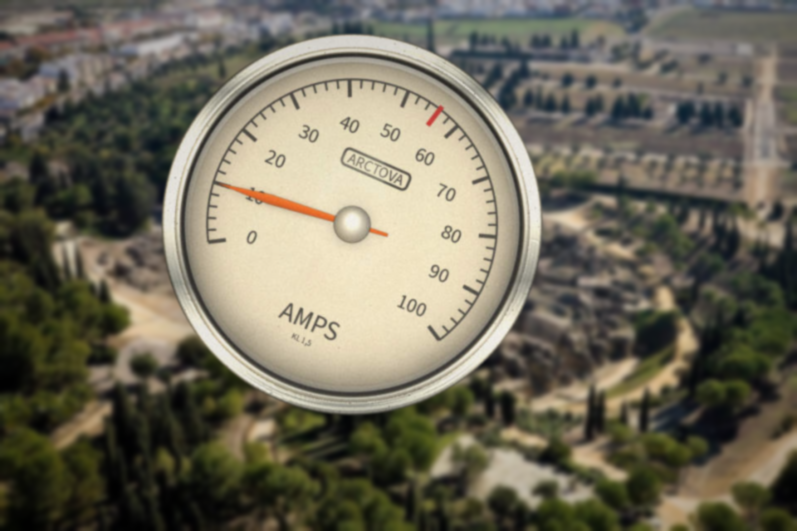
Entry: 10 A
